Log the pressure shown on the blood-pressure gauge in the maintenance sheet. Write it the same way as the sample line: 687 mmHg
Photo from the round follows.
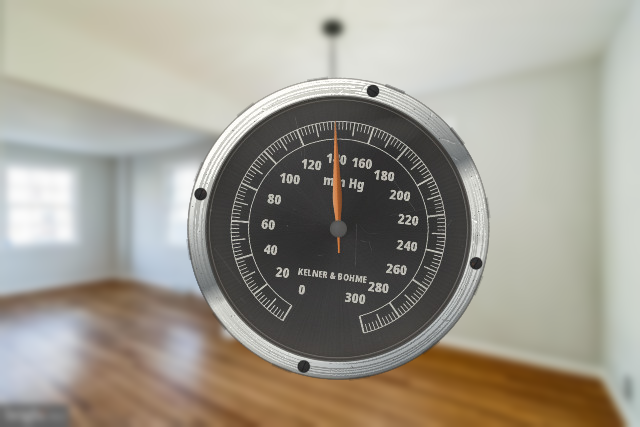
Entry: 140 mmHg
